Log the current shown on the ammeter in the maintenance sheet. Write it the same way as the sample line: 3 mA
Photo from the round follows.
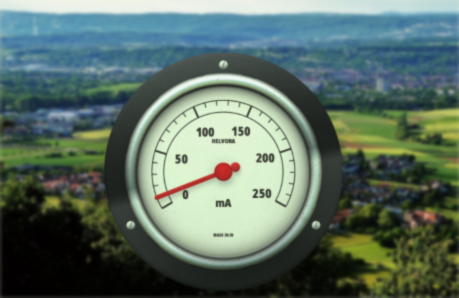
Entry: 10 mA
